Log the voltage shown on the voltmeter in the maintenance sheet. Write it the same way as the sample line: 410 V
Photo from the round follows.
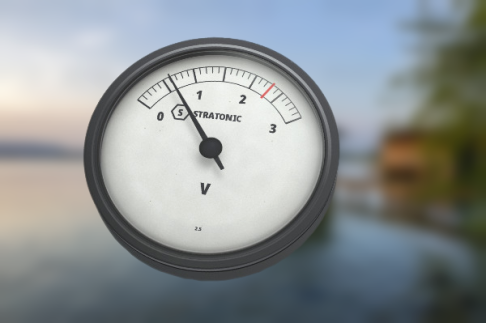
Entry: 0.6 V
